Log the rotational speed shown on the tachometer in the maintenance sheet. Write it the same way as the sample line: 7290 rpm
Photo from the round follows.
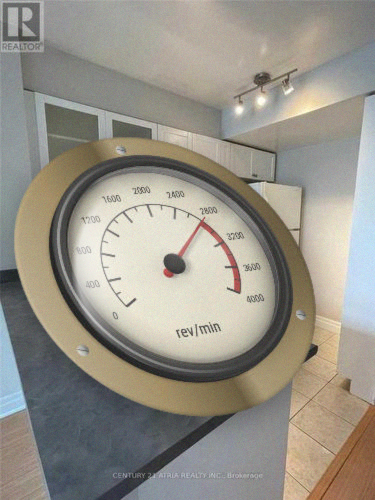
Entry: 2800 rpm
